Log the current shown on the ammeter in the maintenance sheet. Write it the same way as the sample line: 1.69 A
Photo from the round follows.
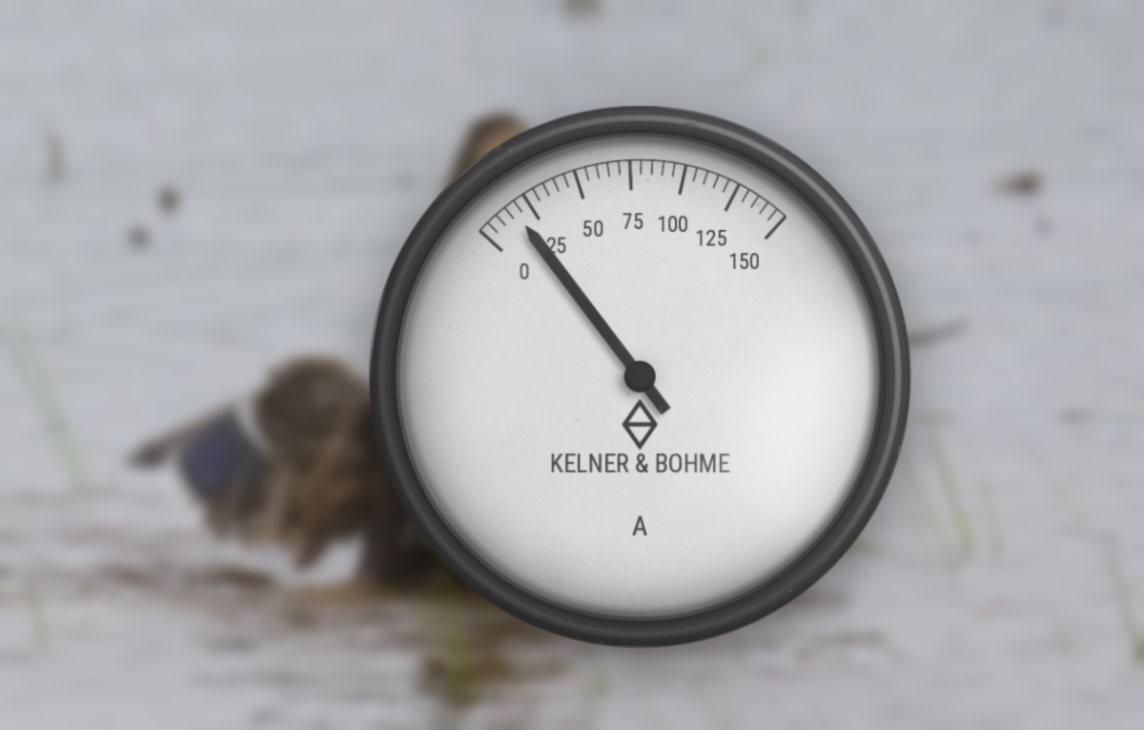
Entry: 17.5 A
